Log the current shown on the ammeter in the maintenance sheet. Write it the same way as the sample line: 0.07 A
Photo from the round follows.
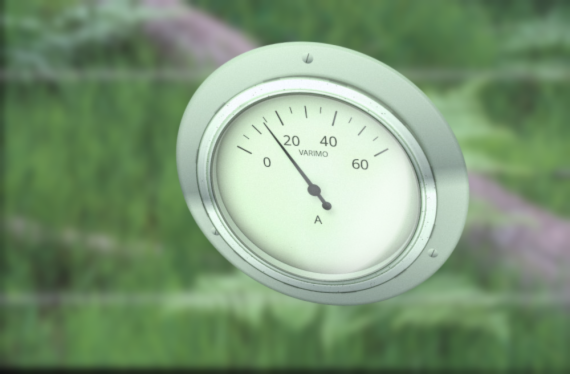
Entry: 15 A
